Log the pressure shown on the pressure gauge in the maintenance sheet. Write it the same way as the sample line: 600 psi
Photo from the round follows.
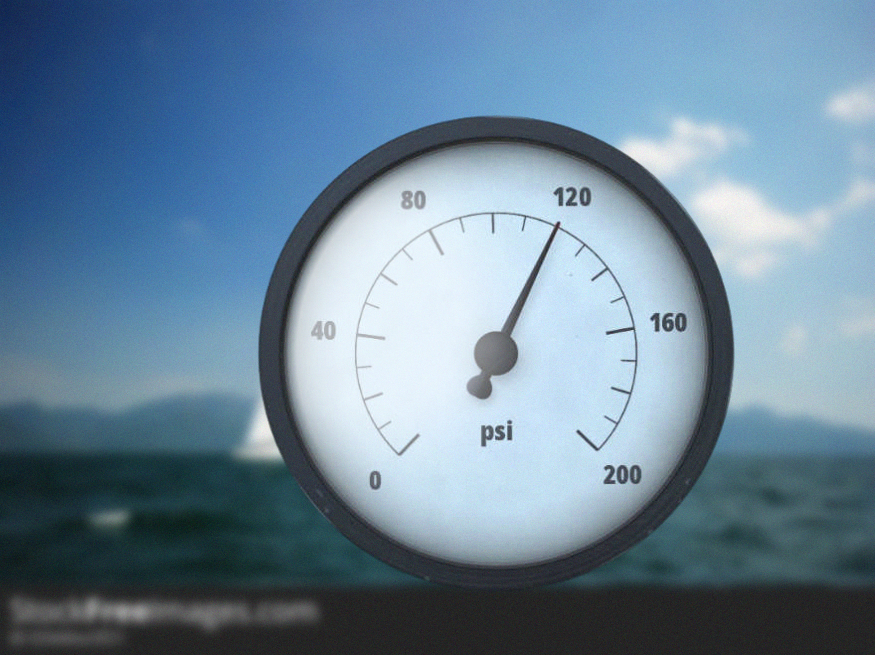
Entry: 120 psi
